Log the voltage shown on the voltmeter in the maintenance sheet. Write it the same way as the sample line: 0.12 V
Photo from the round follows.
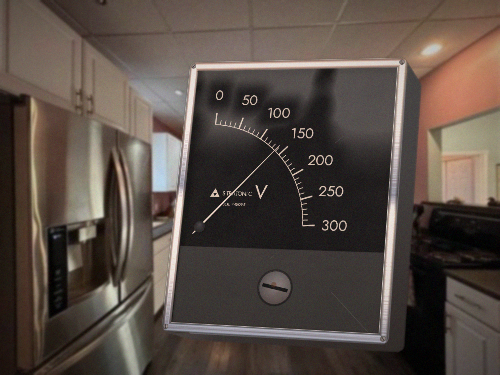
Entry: 140 V
